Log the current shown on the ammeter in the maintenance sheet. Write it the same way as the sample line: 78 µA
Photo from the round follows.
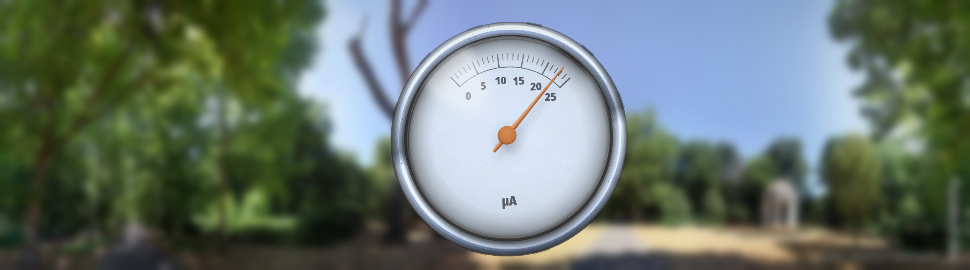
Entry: 23 µA
